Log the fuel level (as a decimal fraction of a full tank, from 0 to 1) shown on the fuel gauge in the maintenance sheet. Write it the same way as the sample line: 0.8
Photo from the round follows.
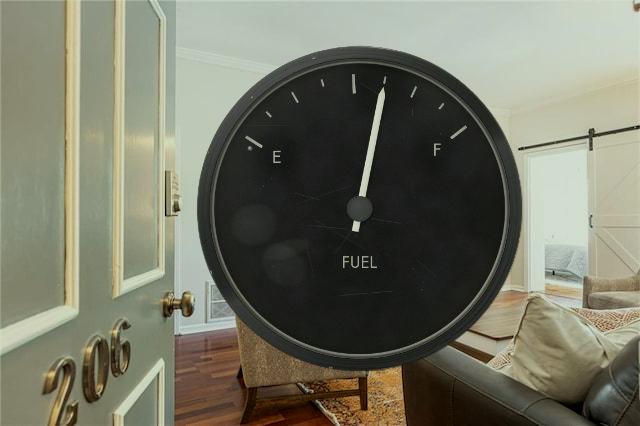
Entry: 0.625
